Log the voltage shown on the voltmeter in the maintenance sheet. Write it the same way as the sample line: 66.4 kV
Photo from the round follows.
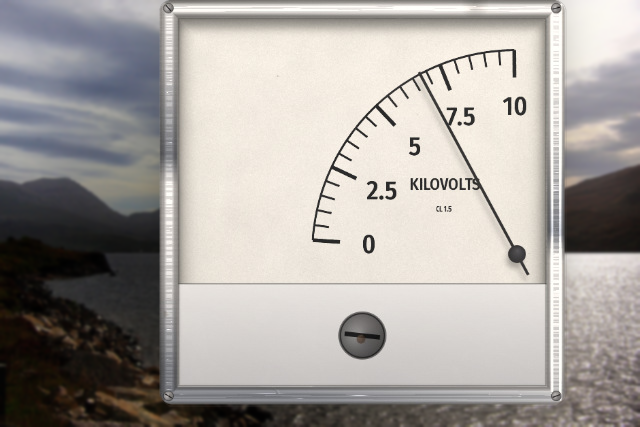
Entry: 6.75 kV
